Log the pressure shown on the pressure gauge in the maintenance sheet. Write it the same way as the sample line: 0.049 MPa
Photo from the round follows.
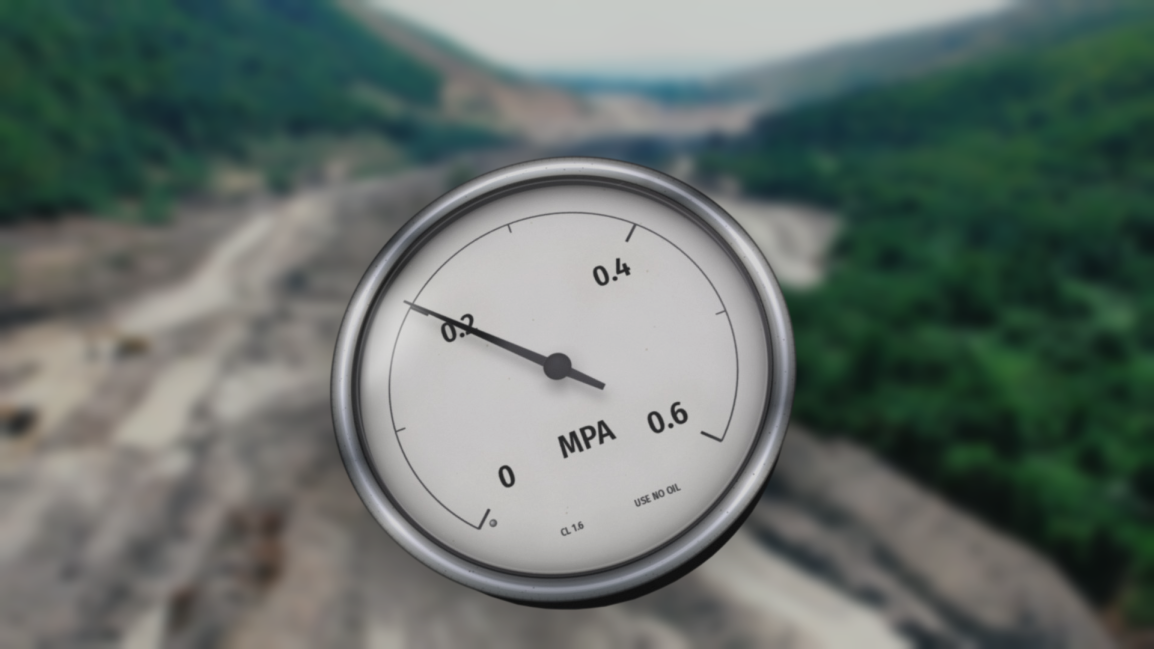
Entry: 0.2 MPa
